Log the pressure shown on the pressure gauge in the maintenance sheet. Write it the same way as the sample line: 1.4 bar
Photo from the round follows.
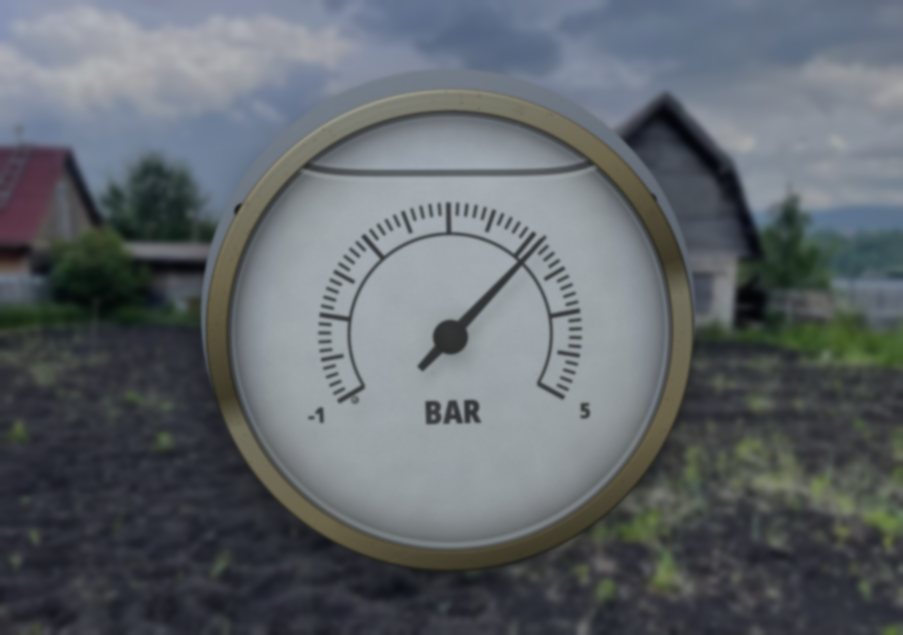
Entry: 3.1 bar
